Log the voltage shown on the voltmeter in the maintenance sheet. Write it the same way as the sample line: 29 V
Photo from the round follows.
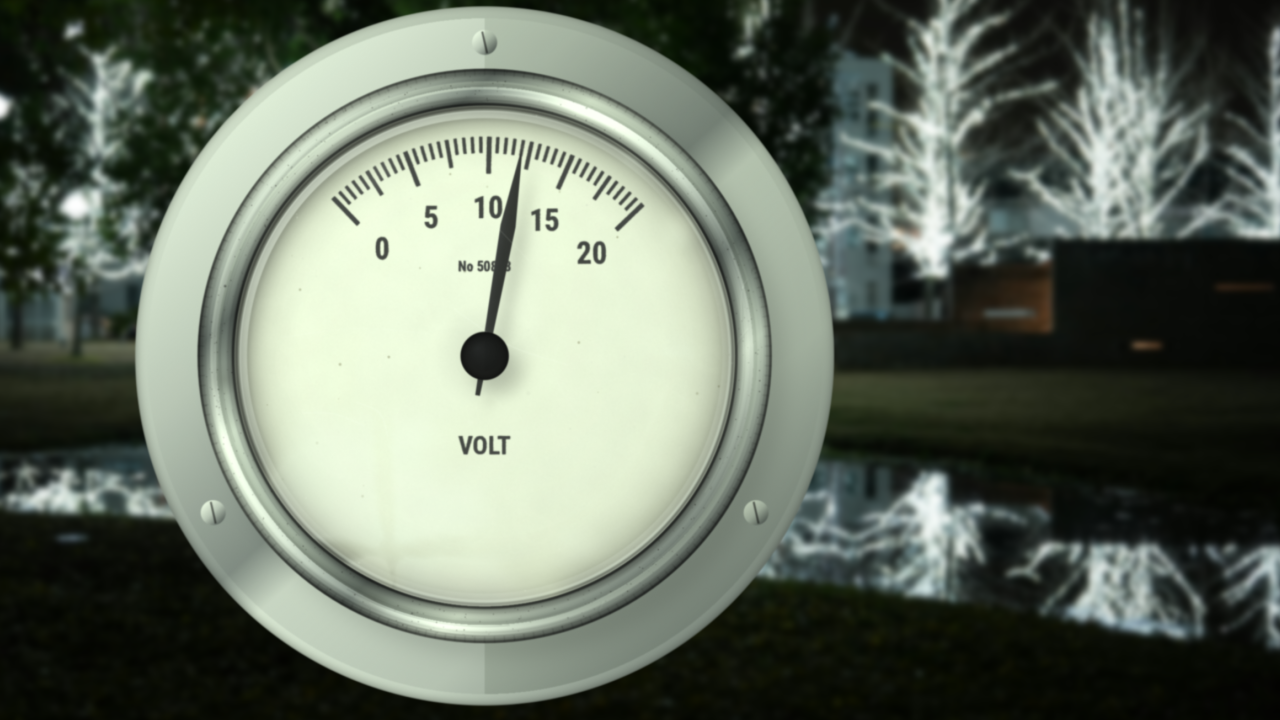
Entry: 12 V
